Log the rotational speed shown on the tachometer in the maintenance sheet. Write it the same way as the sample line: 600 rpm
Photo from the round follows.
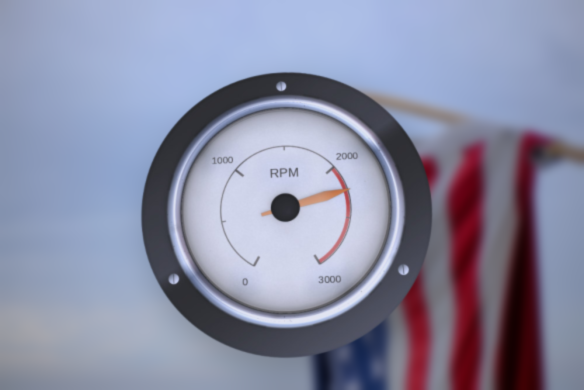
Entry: 2250 rpm
